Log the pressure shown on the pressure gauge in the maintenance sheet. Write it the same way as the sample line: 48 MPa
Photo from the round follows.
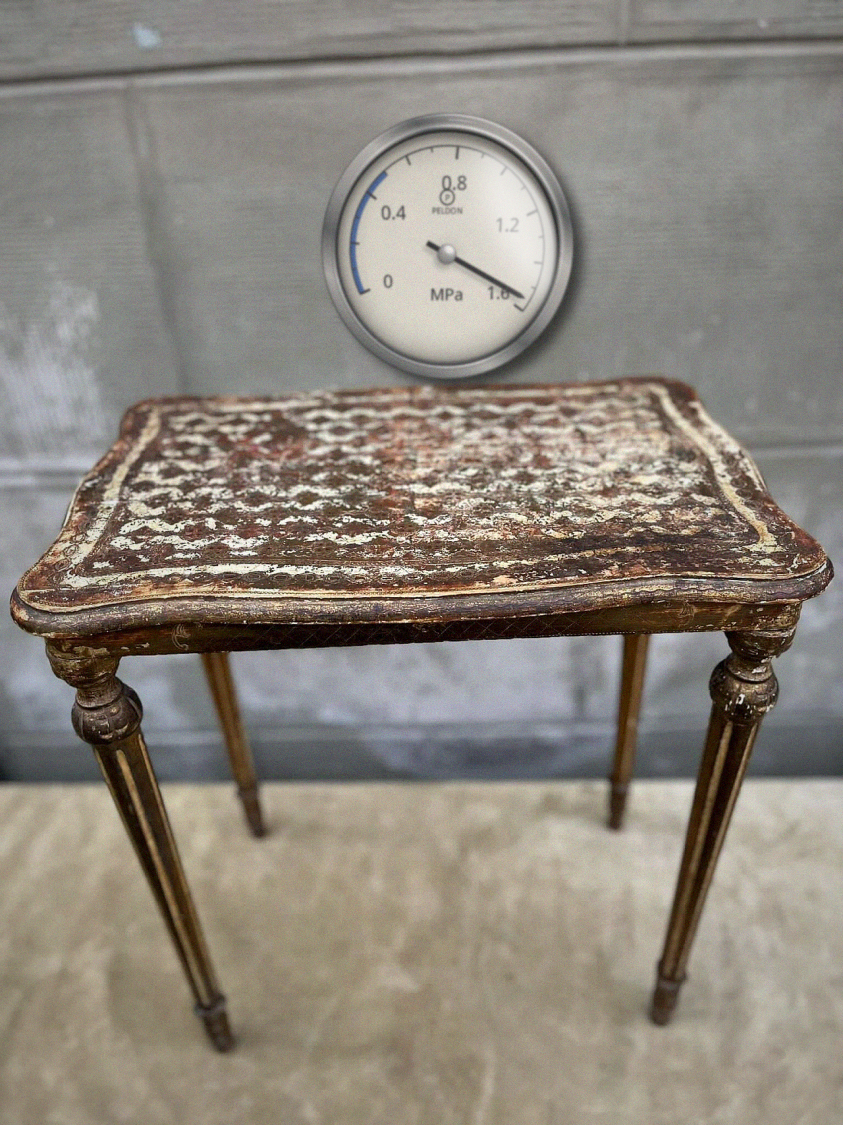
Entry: 1.55 MPa
